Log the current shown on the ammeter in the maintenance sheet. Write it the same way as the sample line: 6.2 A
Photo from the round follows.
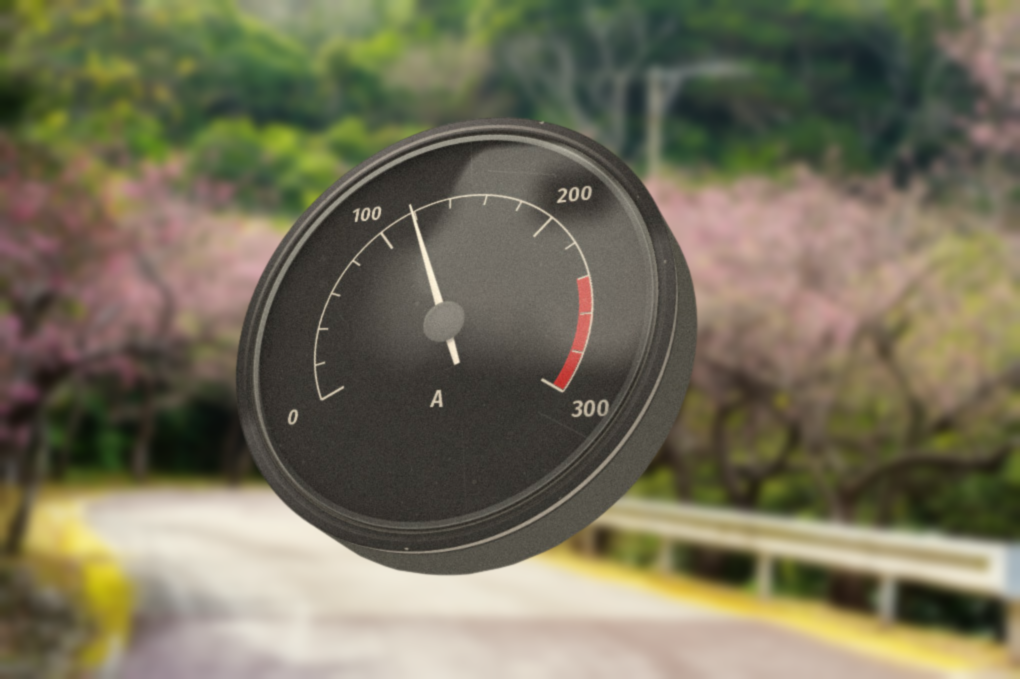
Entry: 120 A
